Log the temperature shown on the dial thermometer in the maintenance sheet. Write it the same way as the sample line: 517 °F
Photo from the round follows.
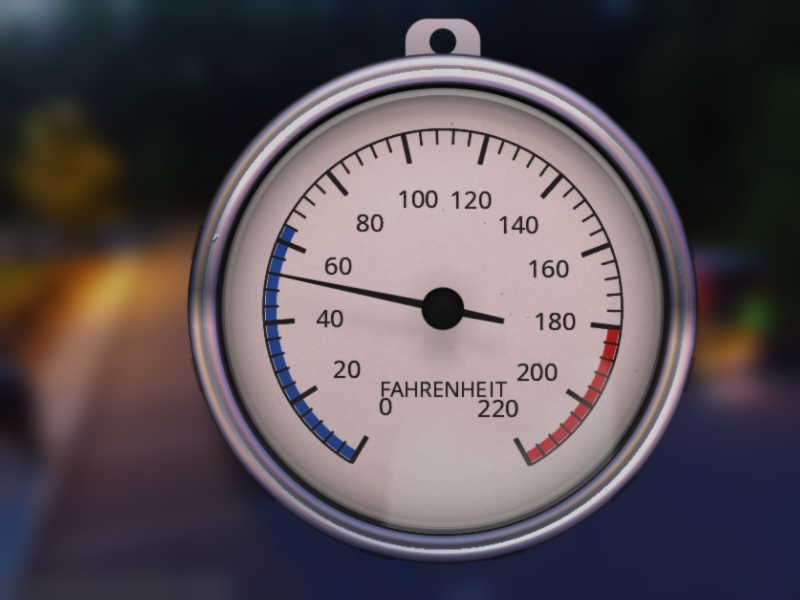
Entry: 52 °F
